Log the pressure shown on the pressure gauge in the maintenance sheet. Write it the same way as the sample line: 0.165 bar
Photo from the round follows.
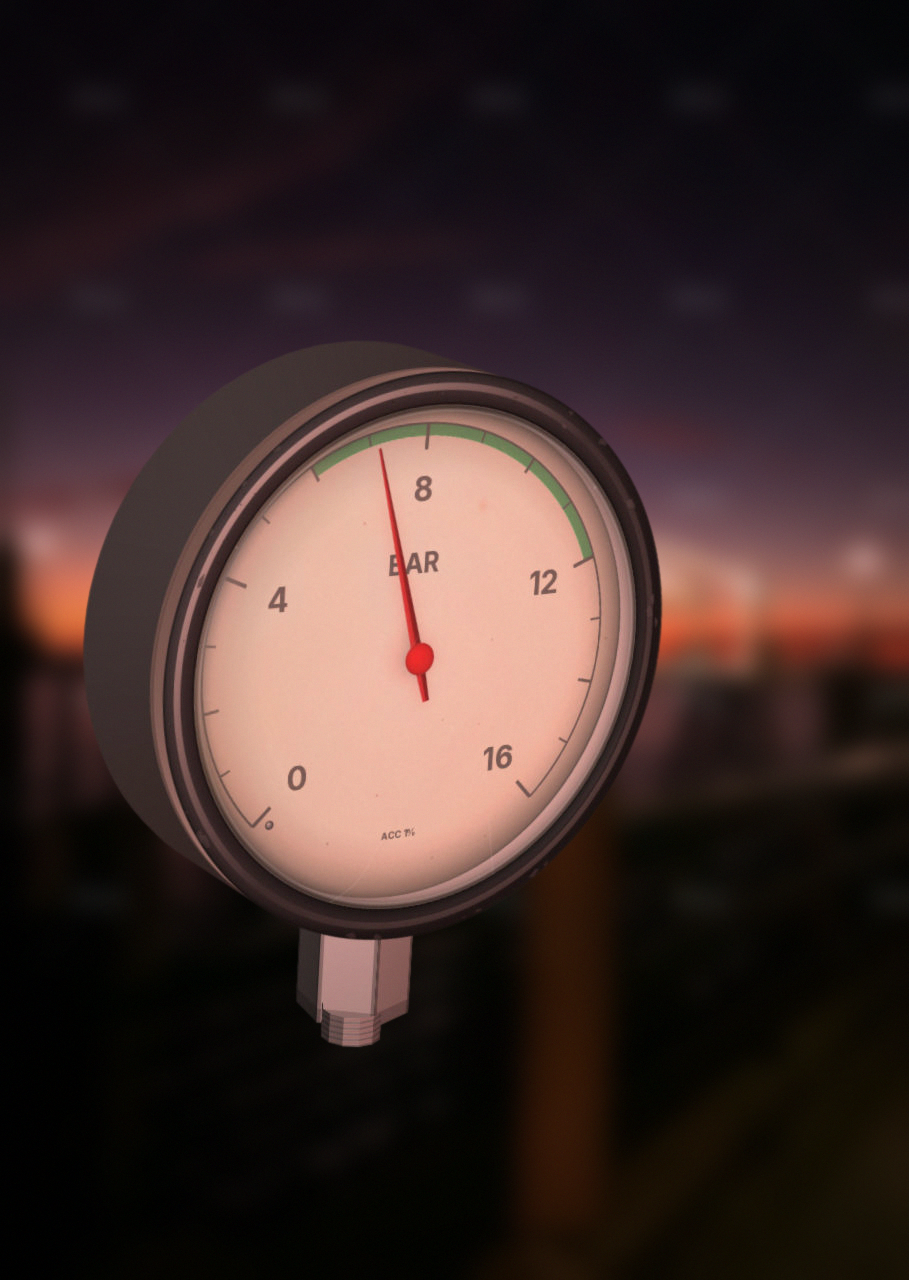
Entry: 7 bar
